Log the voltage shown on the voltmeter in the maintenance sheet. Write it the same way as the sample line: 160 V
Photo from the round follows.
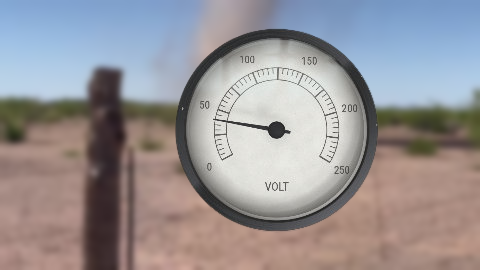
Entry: 40 V
